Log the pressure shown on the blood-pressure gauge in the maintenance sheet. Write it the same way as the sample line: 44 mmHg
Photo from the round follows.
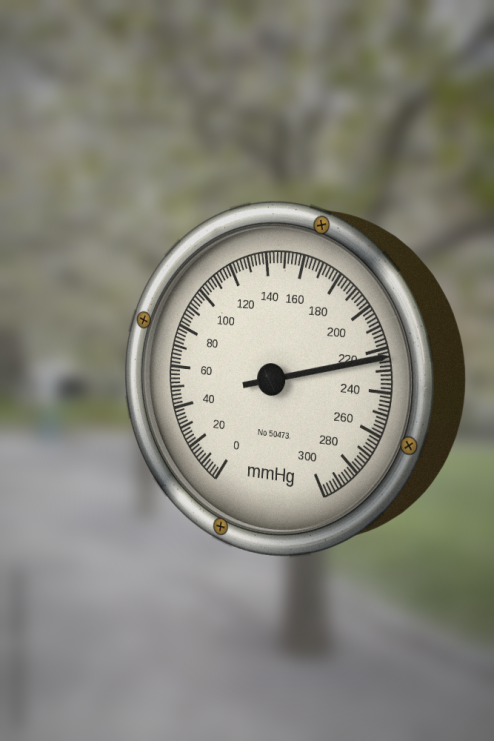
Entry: 224 mmHg
